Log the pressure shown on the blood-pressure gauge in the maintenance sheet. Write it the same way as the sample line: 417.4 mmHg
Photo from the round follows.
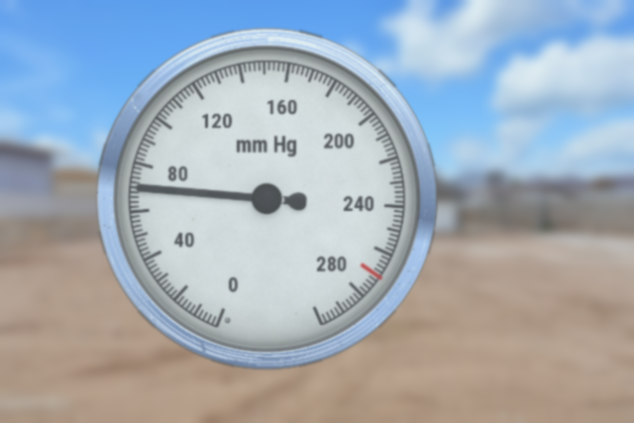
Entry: 70 mmHg
